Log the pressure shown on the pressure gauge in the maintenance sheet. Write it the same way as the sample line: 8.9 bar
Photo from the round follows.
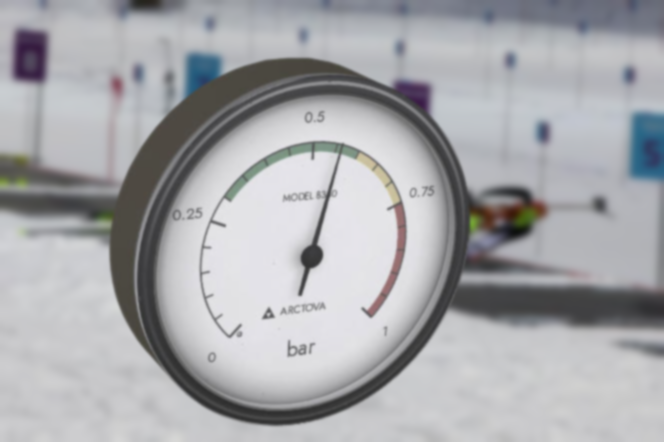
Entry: 0.55 bar
